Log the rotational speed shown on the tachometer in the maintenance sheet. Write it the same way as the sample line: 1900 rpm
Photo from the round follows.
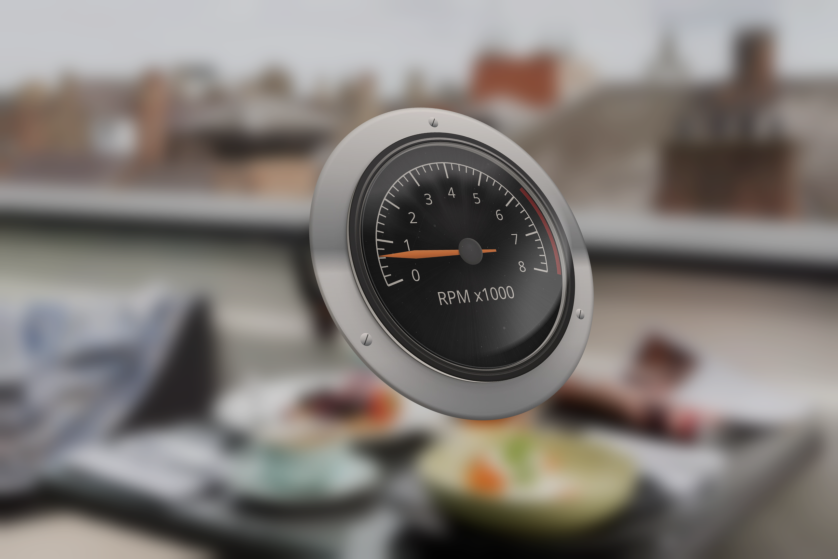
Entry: 600 rpm
